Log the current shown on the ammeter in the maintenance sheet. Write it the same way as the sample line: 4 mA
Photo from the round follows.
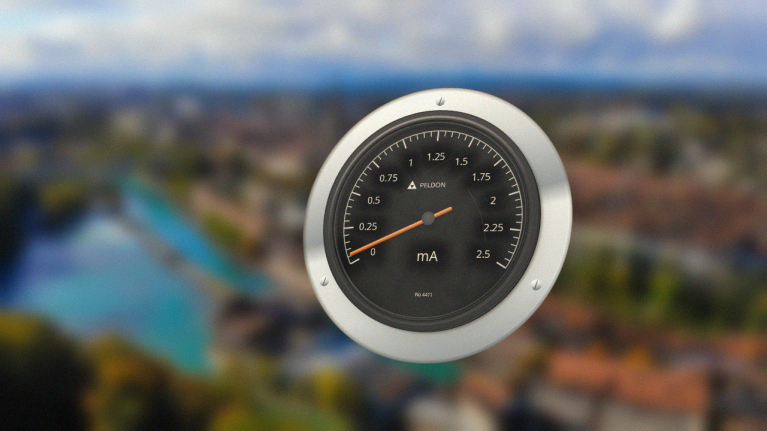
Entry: 0.05 mA
